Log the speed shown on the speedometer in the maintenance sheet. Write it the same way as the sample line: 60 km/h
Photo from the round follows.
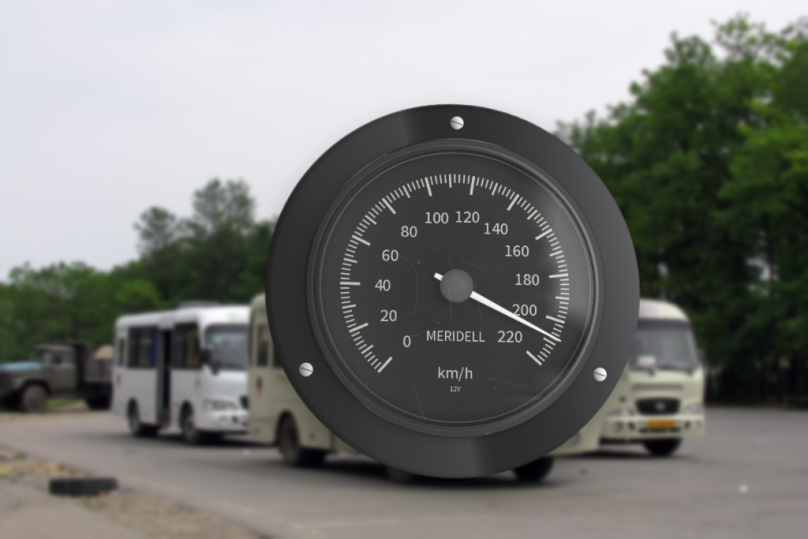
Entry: 208 km/h
